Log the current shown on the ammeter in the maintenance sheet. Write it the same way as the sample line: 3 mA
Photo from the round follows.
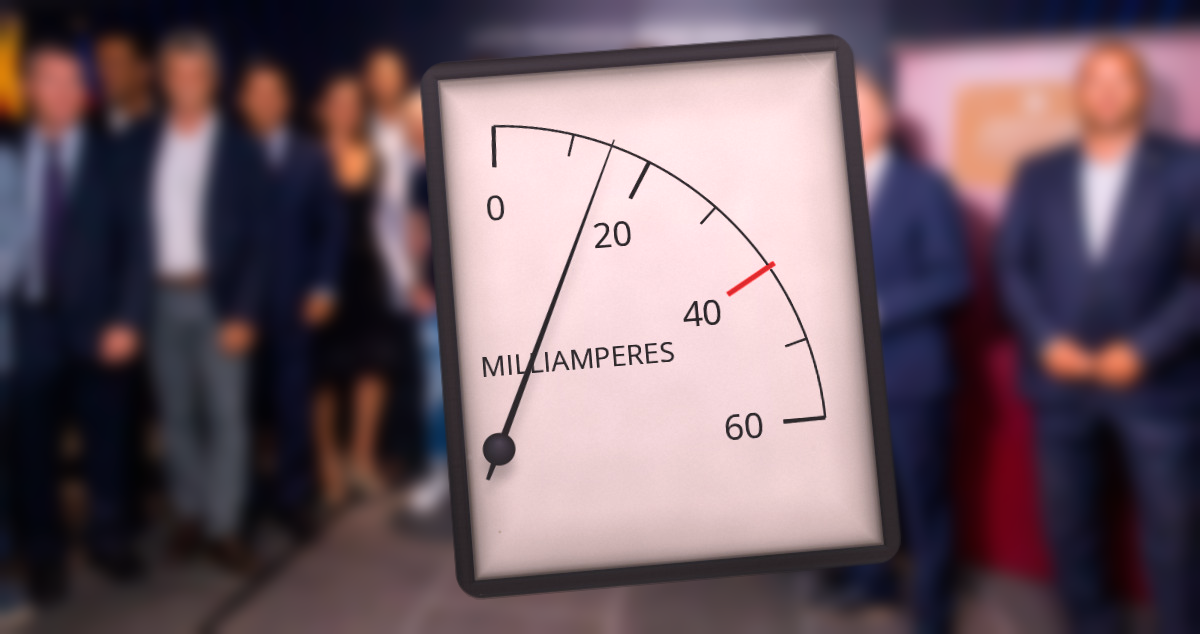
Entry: 15 mA
